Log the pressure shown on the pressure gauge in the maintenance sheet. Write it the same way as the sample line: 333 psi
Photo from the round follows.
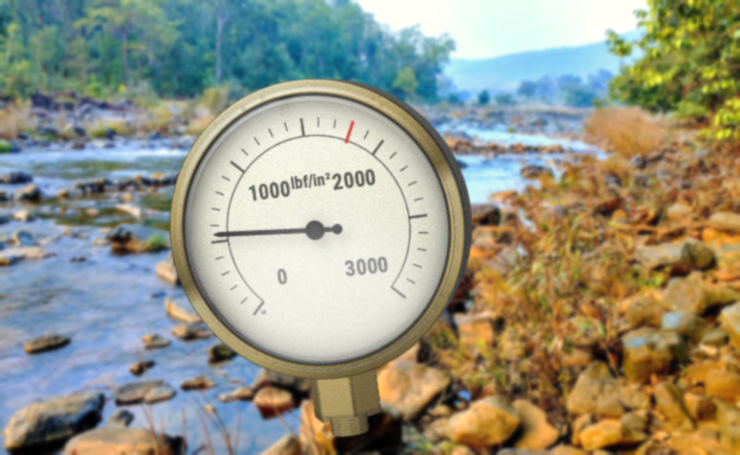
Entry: 550 psi
